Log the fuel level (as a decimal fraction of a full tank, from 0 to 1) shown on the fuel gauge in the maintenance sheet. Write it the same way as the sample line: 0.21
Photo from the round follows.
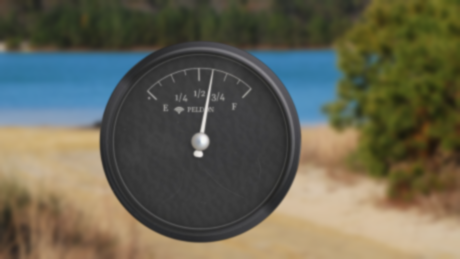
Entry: 0.625
